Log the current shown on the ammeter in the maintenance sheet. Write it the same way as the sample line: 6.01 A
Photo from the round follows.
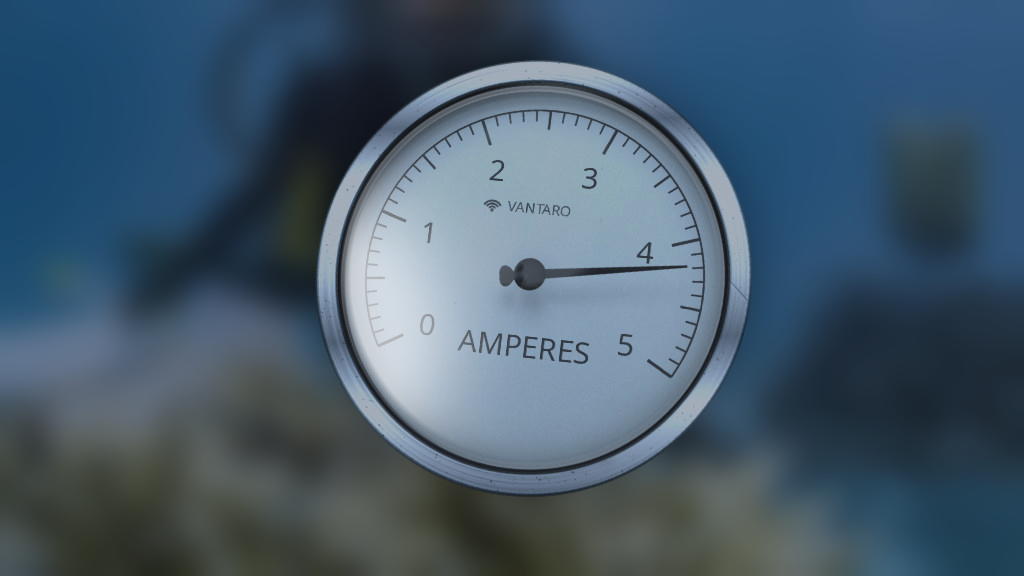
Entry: 4.2 A
